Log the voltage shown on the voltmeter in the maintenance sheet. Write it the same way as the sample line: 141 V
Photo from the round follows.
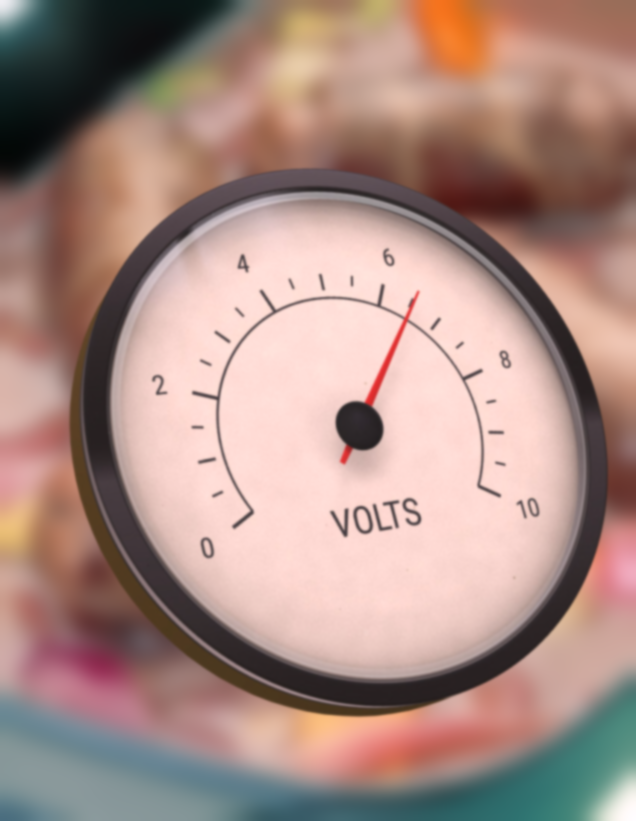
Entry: 6.5 V
